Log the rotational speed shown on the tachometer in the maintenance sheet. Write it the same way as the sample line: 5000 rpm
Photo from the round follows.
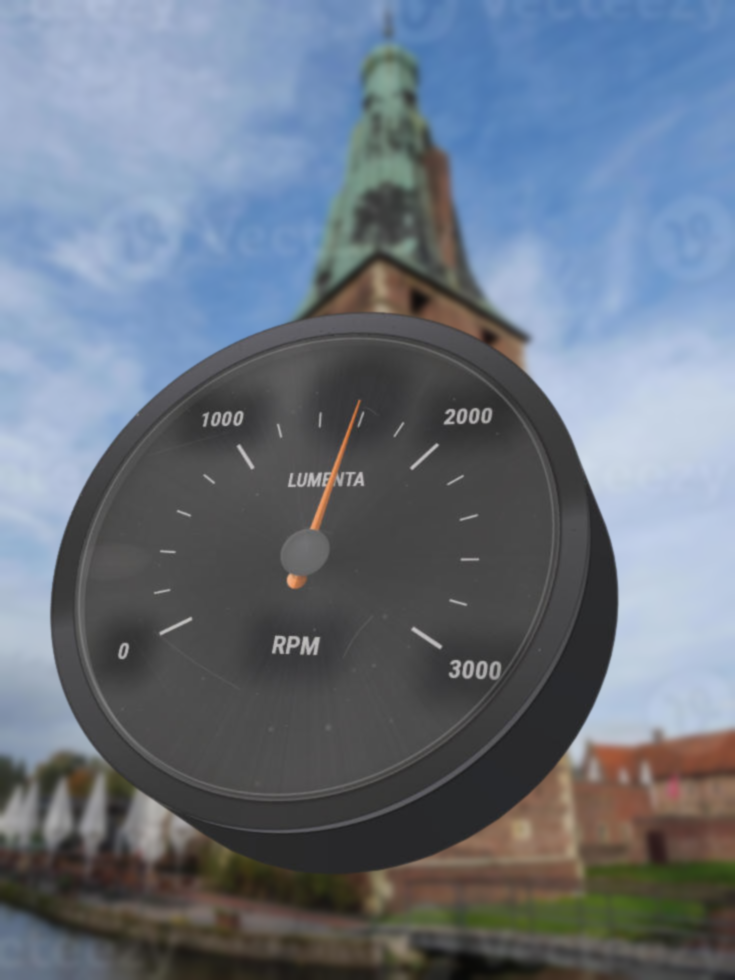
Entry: 1600 rpm
